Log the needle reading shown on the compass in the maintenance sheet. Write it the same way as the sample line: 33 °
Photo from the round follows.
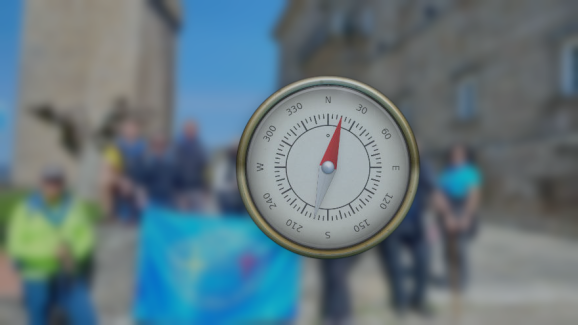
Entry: 15 °
